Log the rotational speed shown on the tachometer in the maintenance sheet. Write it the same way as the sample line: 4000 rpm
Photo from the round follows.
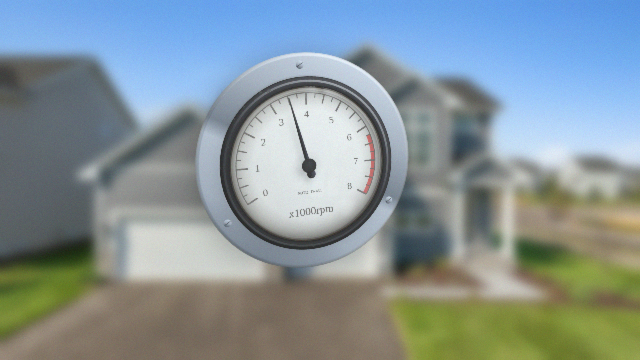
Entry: 3500 rpm
